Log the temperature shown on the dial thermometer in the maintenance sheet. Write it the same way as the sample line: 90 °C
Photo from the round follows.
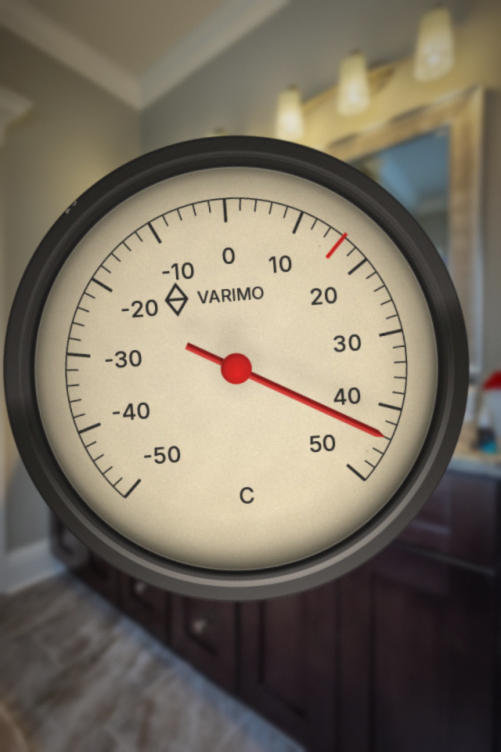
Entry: 44 °C
